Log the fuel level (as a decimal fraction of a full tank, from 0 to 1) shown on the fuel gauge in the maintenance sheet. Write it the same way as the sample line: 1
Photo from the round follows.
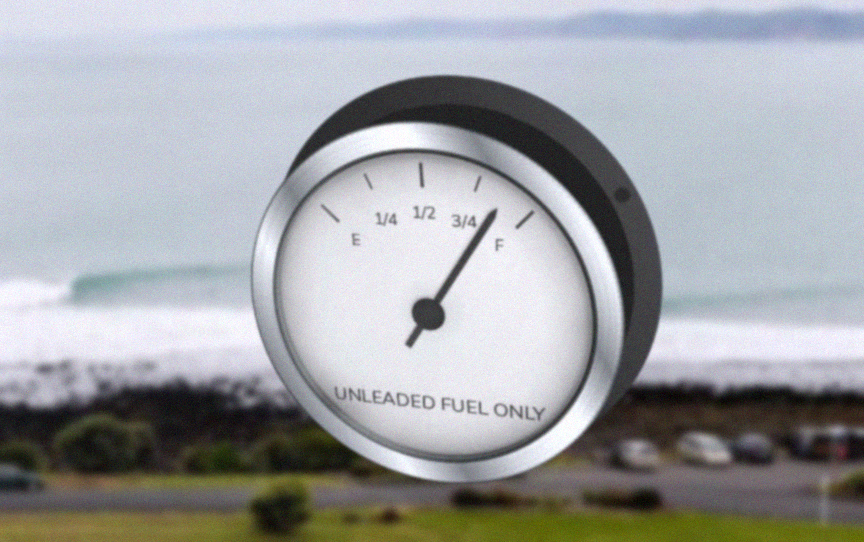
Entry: 0.875
